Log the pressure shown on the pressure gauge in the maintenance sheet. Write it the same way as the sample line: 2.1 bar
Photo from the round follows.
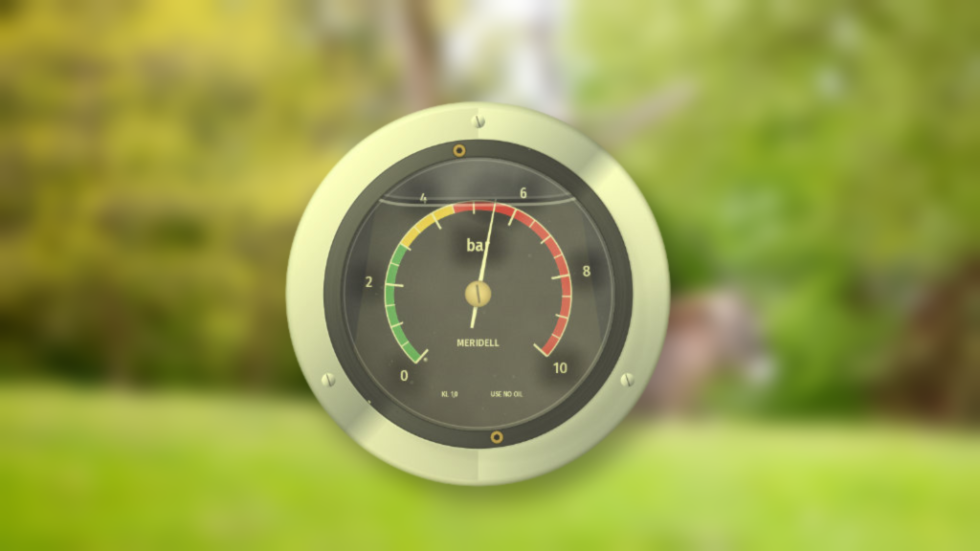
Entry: 5.5 bar
